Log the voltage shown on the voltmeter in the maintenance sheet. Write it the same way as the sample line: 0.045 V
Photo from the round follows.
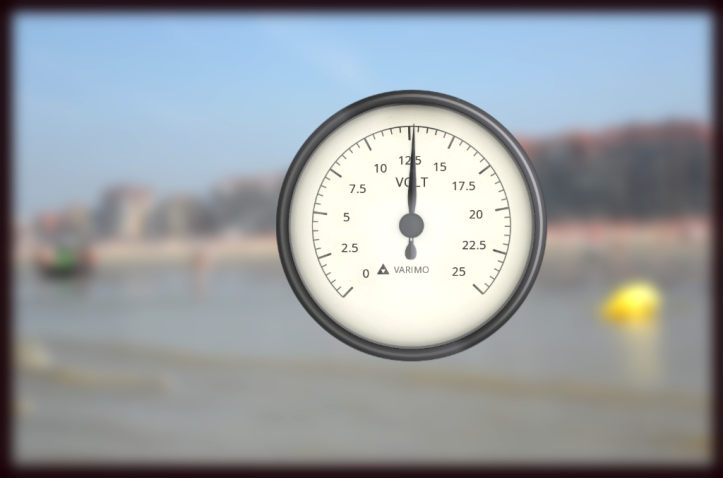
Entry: 12.75 V
